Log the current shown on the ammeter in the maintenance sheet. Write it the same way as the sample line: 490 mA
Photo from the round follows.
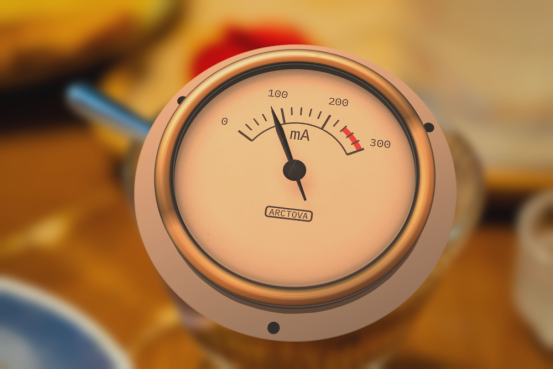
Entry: 80 mA
